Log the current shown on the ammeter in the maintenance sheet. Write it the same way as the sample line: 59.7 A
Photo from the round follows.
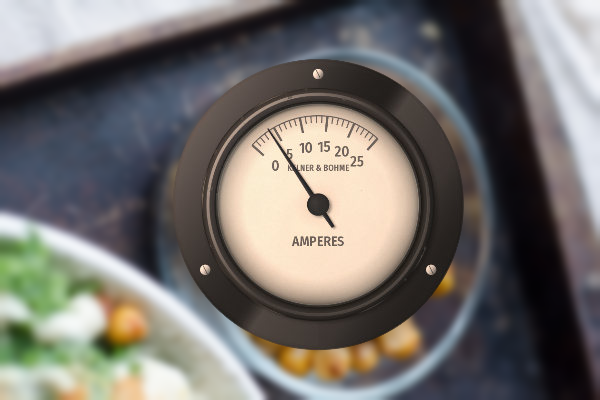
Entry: 4 A
